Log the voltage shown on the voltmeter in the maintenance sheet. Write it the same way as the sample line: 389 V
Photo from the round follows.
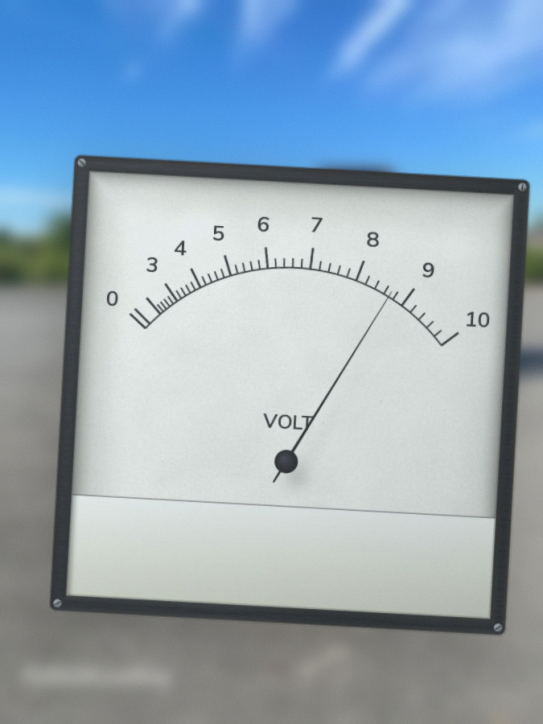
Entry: 8.7 V
